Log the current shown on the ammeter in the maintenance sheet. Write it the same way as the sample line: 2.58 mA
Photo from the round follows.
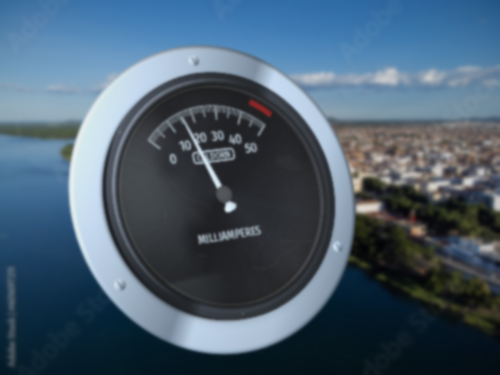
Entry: 15 mA
